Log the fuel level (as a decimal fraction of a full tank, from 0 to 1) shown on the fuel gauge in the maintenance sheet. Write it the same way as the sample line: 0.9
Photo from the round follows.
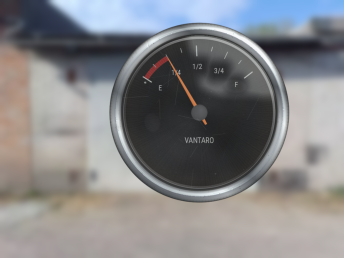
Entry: 0.25
